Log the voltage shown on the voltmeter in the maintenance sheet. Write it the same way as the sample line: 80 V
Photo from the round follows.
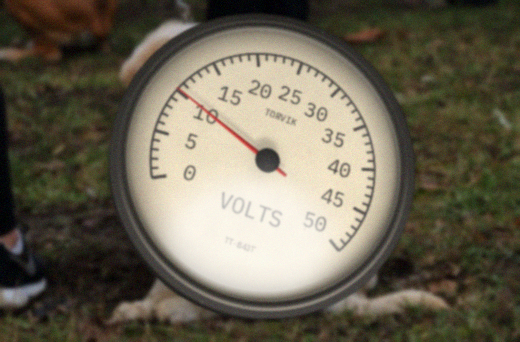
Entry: 10 V
